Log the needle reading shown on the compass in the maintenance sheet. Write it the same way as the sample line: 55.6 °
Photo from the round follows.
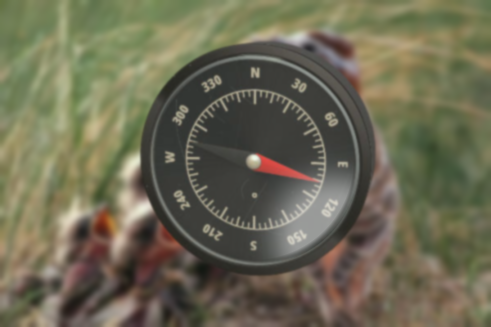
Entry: 105 °
